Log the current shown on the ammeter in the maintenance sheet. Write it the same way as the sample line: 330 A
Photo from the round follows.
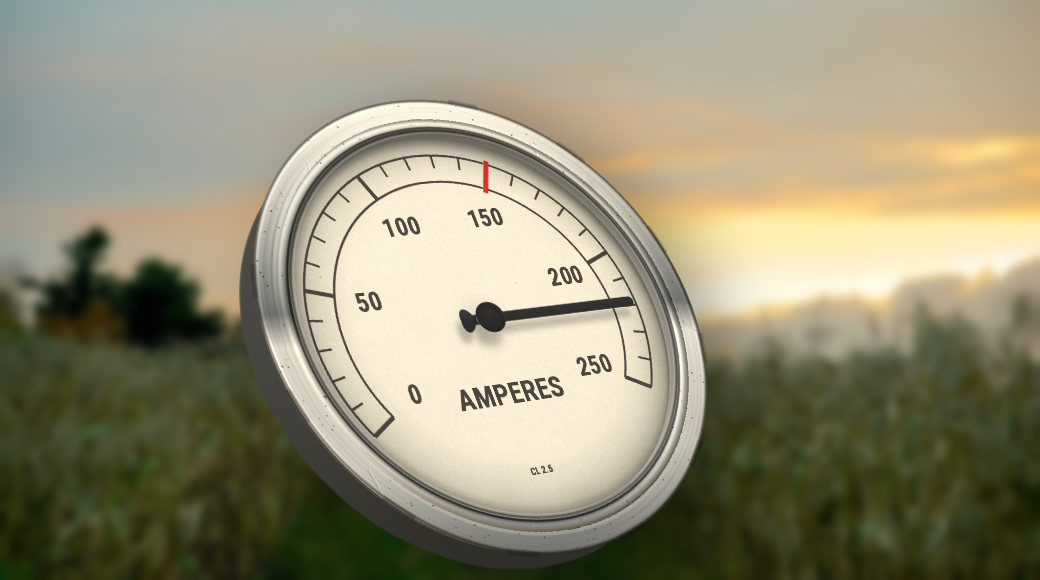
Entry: 220 A
